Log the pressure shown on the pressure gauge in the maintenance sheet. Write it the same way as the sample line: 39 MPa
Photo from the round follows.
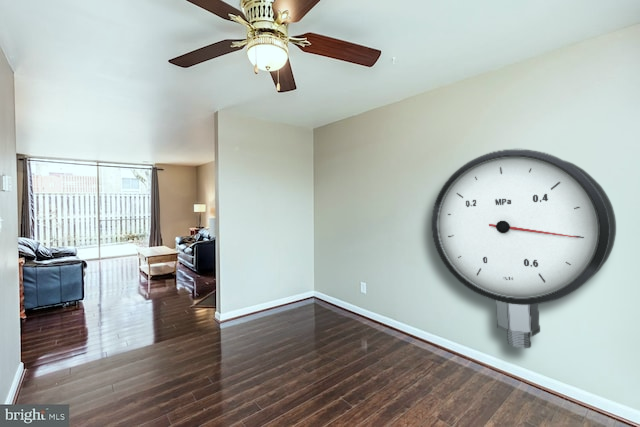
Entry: 0.5 MPa
